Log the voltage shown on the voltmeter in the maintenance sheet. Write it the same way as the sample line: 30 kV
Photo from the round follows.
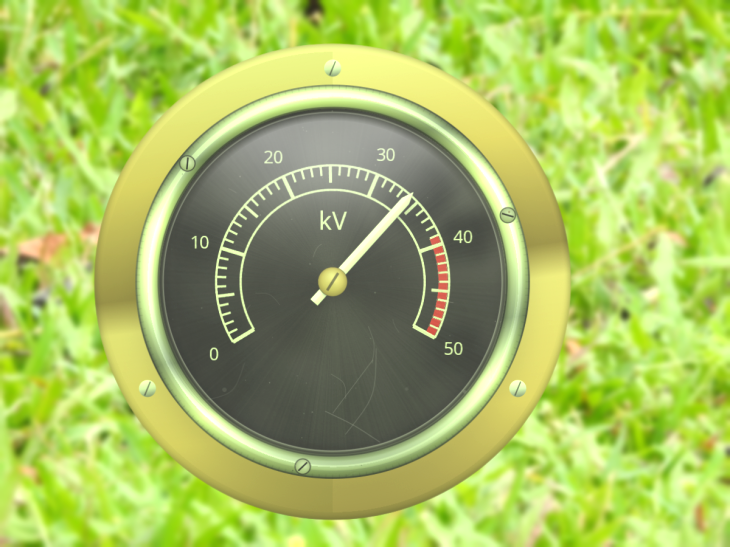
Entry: 34 kV
